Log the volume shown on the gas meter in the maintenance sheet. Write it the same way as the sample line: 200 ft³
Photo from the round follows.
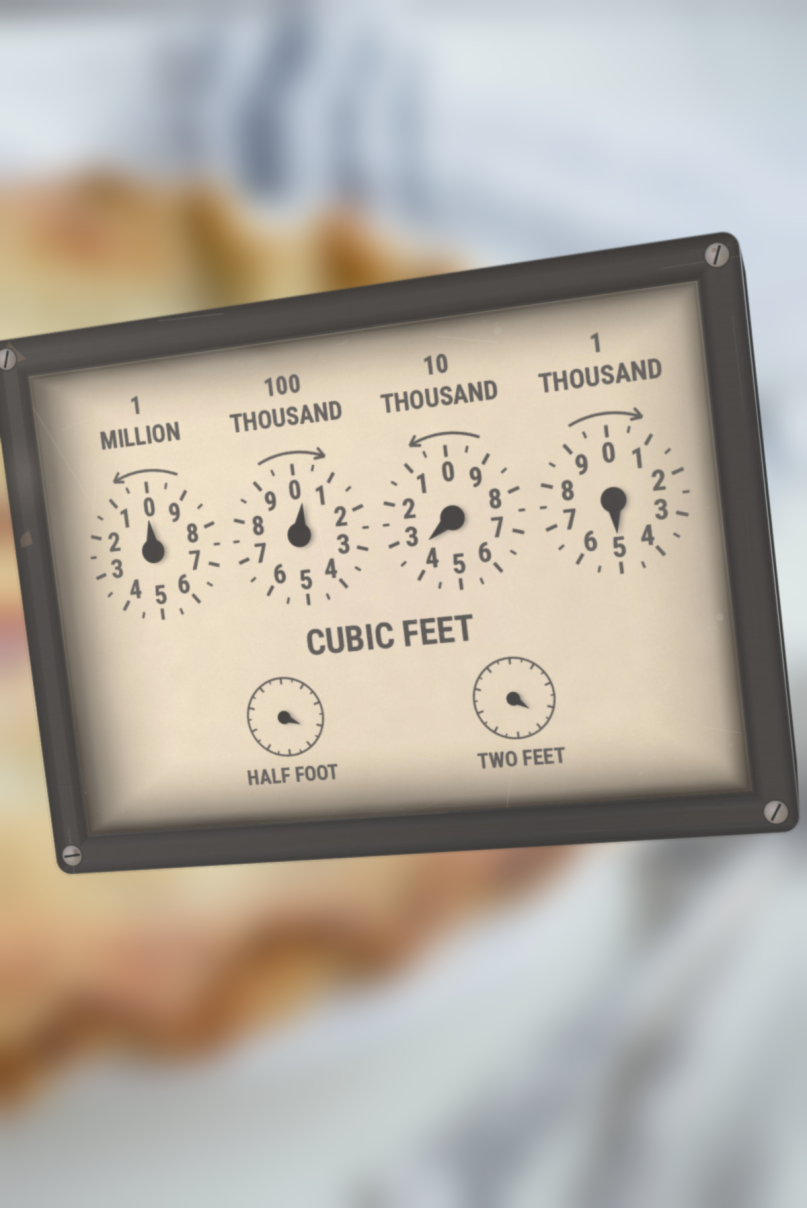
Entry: 3500 ft³
